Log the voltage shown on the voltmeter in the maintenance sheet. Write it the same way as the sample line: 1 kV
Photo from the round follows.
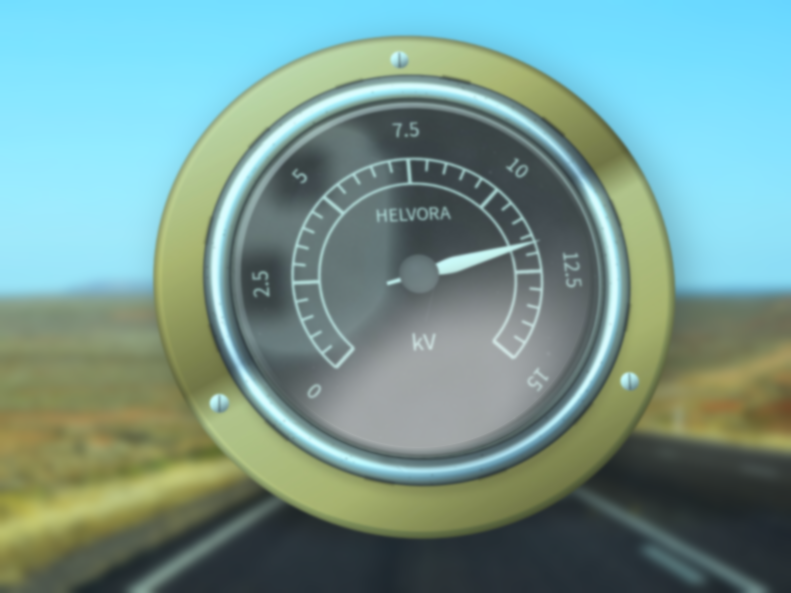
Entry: 11.75 kV
